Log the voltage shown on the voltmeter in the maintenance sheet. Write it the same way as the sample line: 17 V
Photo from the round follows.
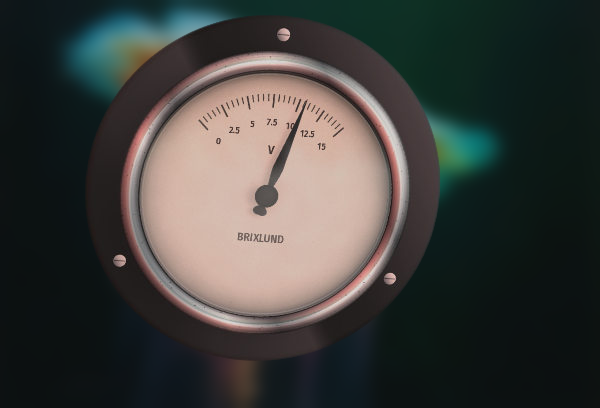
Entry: 10.5 V
